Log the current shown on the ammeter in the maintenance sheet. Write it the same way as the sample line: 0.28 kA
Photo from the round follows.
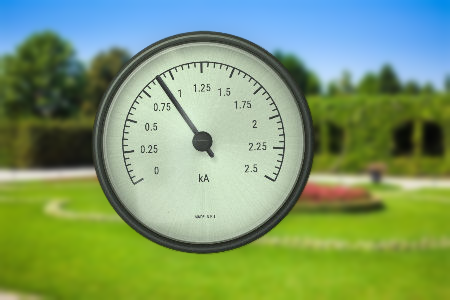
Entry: 0.9 kA
